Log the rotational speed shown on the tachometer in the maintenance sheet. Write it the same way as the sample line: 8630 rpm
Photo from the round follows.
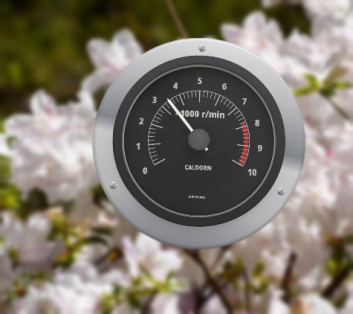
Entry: 3400 rpm
